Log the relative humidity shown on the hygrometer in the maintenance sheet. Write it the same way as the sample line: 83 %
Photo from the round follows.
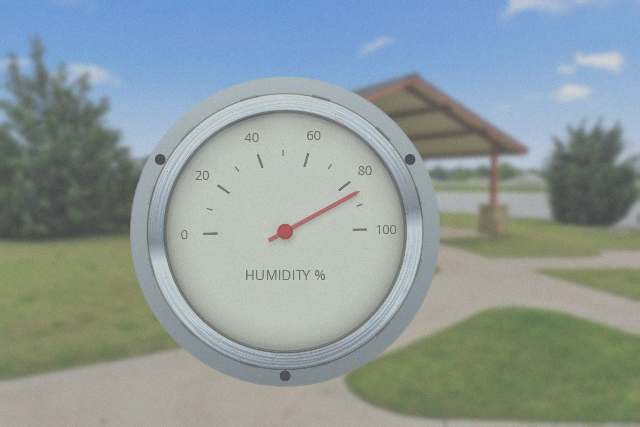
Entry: 85 %
